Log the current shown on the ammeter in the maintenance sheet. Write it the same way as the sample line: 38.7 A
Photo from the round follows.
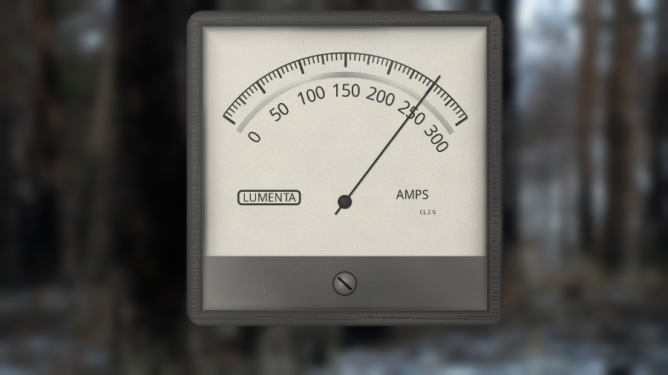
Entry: 250 A
